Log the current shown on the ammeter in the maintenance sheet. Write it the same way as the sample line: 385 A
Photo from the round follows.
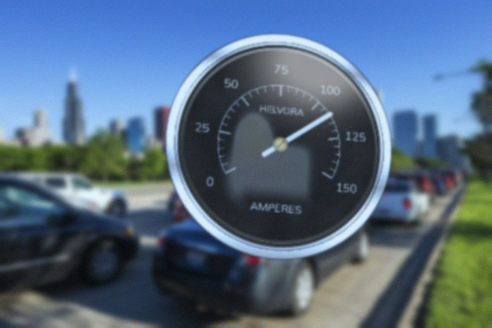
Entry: 110 A
